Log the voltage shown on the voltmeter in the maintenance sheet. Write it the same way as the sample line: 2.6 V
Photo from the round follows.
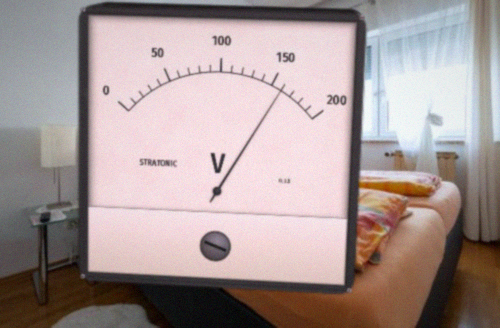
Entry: 160 V
